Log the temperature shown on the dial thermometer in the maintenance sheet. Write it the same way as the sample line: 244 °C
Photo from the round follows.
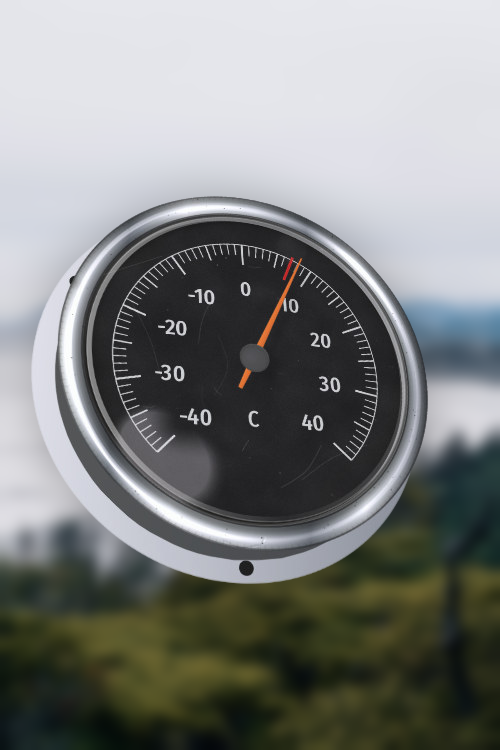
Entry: 8 °C
